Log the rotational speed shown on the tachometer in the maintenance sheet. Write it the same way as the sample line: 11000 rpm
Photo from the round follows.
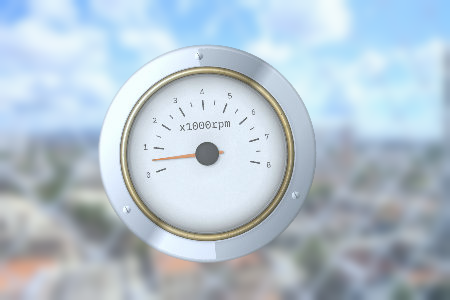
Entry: 500 rpm
